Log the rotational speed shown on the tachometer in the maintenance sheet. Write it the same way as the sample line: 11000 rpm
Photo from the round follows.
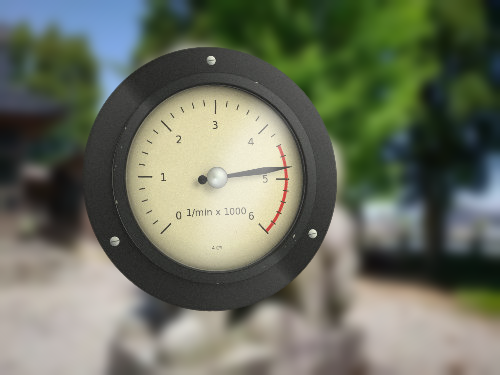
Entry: 4800 rpm
